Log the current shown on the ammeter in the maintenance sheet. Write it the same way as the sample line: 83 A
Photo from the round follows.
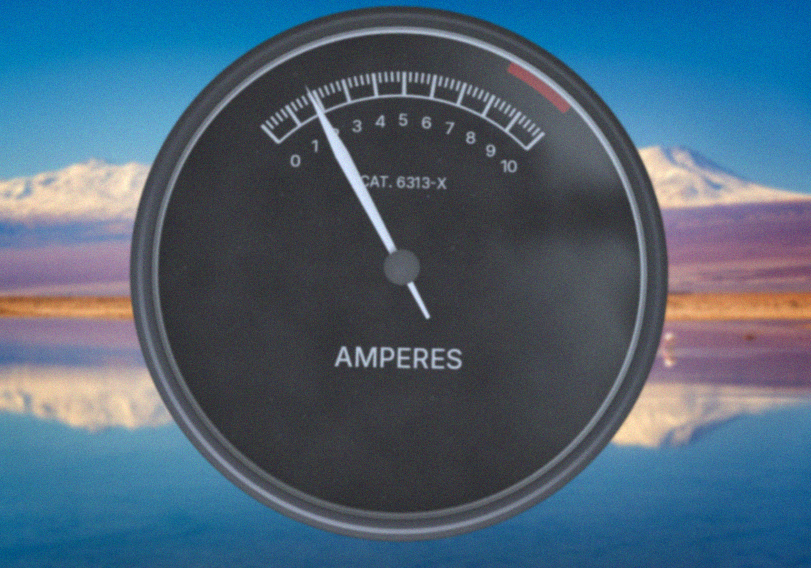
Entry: 1.8 A
